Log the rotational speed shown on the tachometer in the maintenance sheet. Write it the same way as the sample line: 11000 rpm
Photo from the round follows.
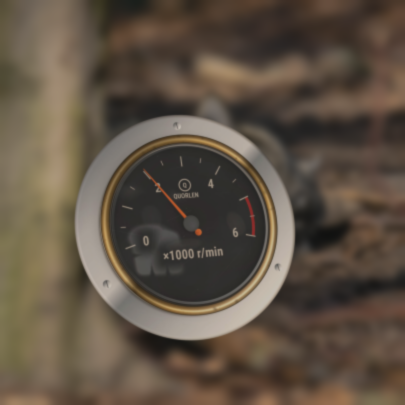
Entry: 2000 rpm
